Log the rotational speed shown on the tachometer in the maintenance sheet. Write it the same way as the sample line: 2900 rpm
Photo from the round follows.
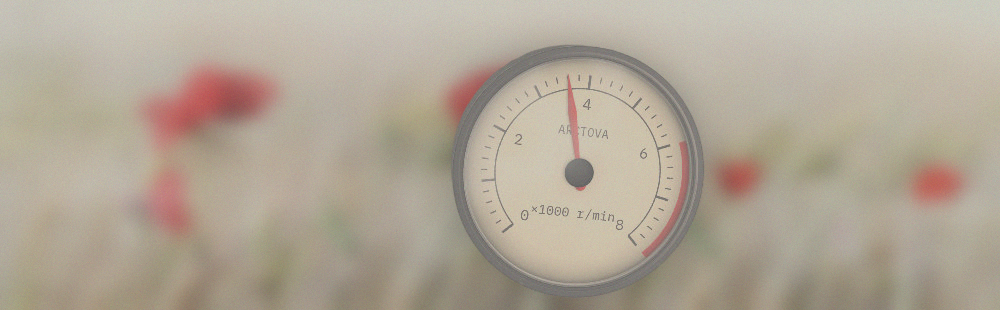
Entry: 3600 rpm
